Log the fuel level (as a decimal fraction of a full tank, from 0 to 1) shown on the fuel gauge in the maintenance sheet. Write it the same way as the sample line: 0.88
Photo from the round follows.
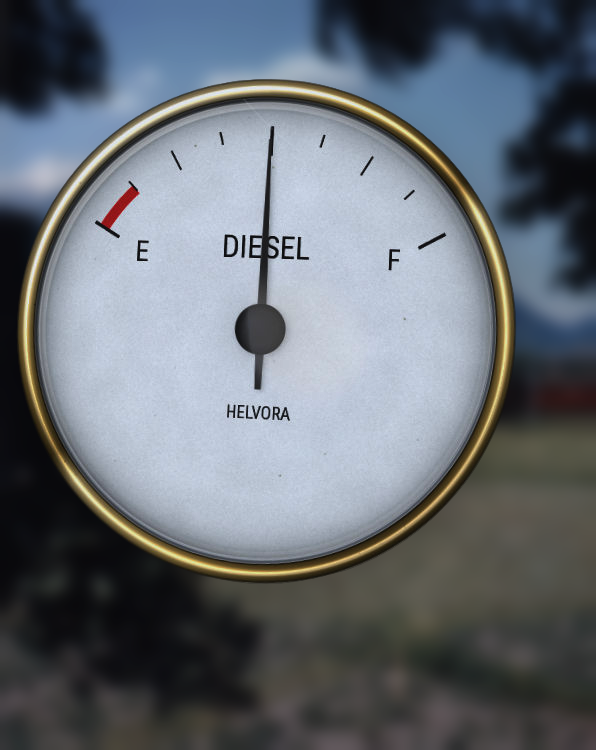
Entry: 0.5
